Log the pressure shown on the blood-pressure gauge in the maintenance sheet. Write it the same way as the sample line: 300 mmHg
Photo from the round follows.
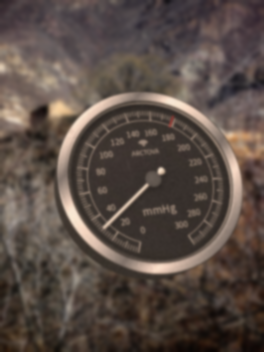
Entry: 30 mmHg
